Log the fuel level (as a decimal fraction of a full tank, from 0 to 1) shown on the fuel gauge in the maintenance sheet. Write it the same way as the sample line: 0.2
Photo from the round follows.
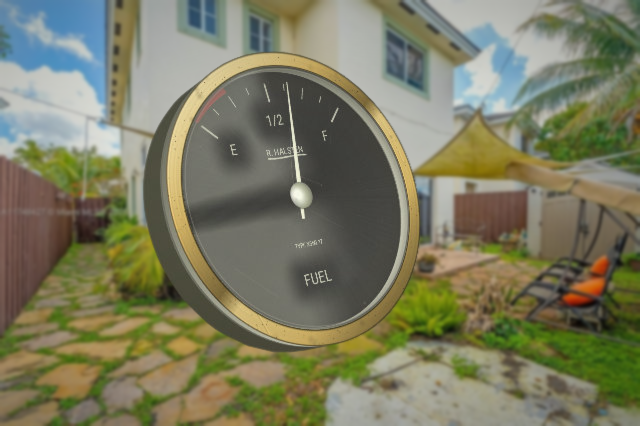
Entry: 0.625
